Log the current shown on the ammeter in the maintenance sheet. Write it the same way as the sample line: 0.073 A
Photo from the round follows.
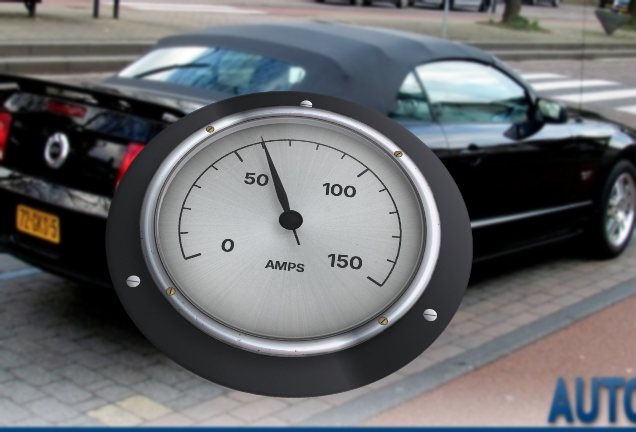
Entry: 60 A
